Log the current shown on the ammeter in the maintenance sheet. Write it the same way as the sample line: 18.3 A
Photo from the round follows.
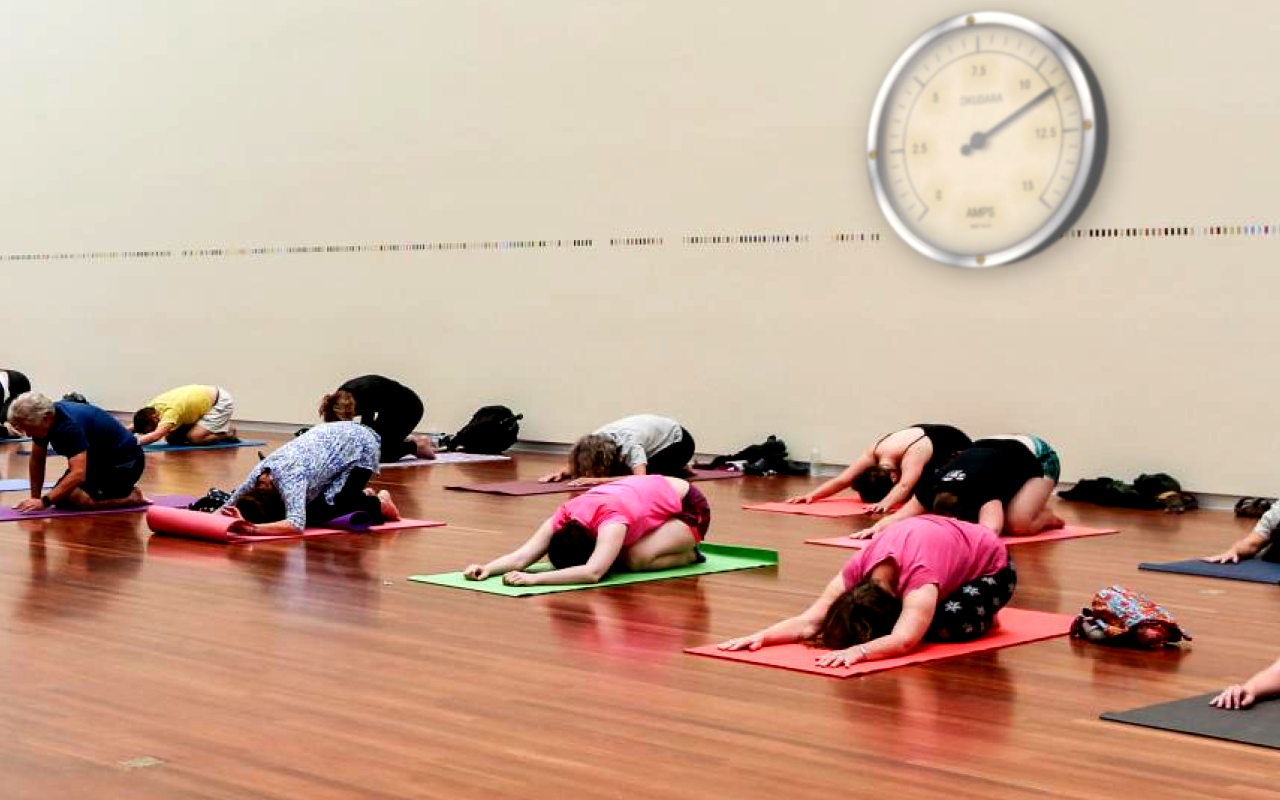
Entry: 11 A
